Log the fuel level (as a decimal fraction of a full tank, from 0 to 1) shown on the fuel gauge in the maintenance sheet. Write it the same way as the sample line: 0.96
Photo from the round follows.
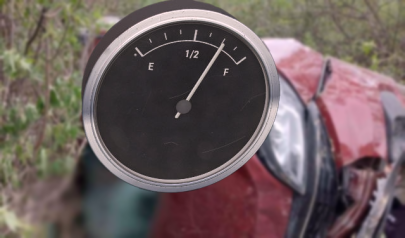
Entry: 0.75
